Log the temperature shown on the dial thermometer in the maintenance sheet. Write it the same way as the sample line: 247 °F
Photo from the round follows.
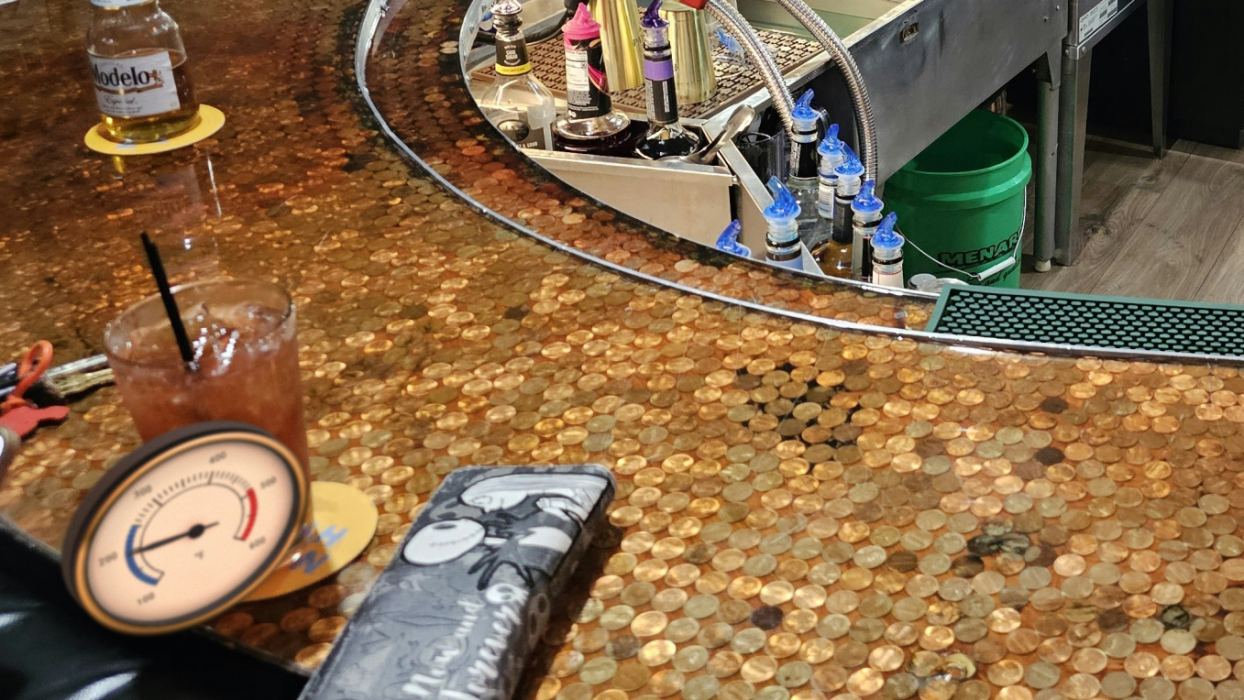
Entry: 200 °F
